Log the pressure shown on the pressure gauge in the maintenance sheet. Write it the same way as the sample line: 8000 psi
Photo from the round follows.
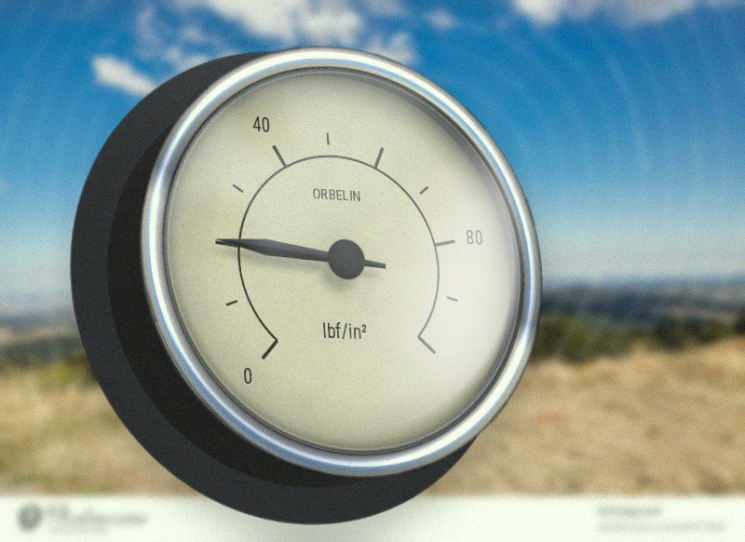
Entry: 20 psi
